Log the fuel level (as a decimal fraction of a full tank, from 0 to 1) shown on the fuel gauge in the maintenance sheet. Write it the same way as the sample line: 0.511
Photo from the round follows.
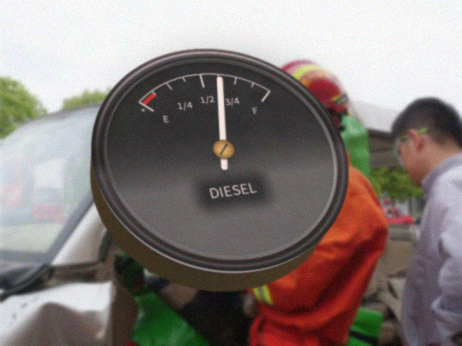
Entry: 0.625
